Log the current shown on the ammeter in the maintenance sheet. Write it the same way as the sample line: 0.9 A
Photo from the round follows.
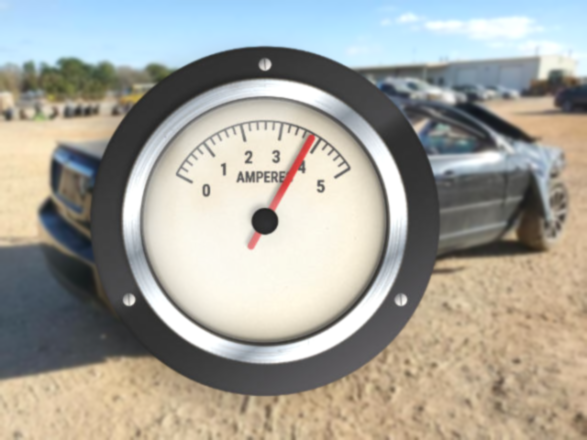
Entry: 3.8 A
